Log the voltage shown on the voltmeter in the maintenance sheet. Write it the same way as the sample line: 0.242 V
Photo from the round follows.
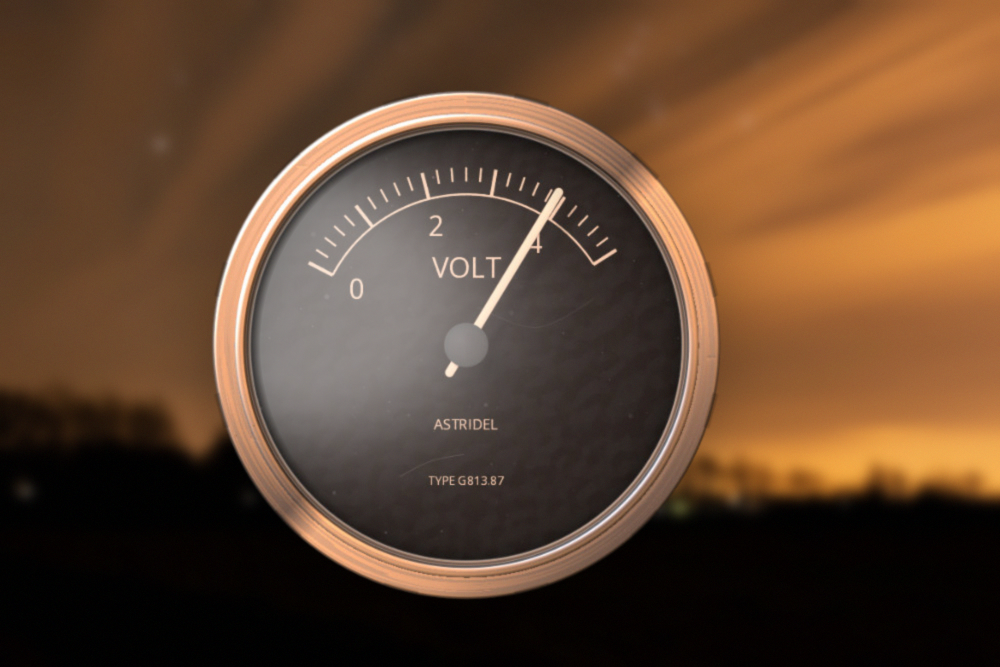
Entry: 3.9 V
